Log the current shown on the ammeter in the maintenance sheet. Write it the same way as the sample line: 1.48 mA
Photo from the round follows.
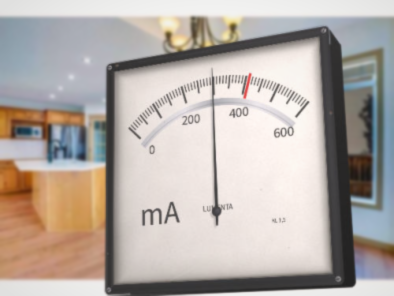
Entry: 300 mA
